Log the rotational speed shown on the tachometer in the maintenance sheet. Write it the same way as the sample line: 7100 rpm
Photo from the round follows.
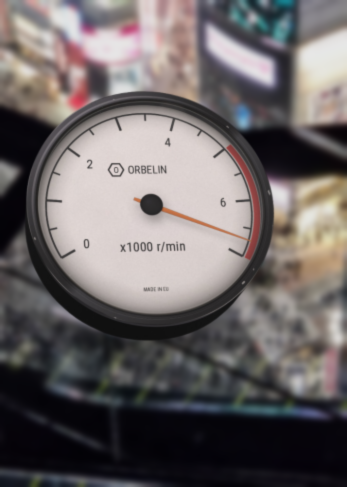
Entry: 6750 rpm
